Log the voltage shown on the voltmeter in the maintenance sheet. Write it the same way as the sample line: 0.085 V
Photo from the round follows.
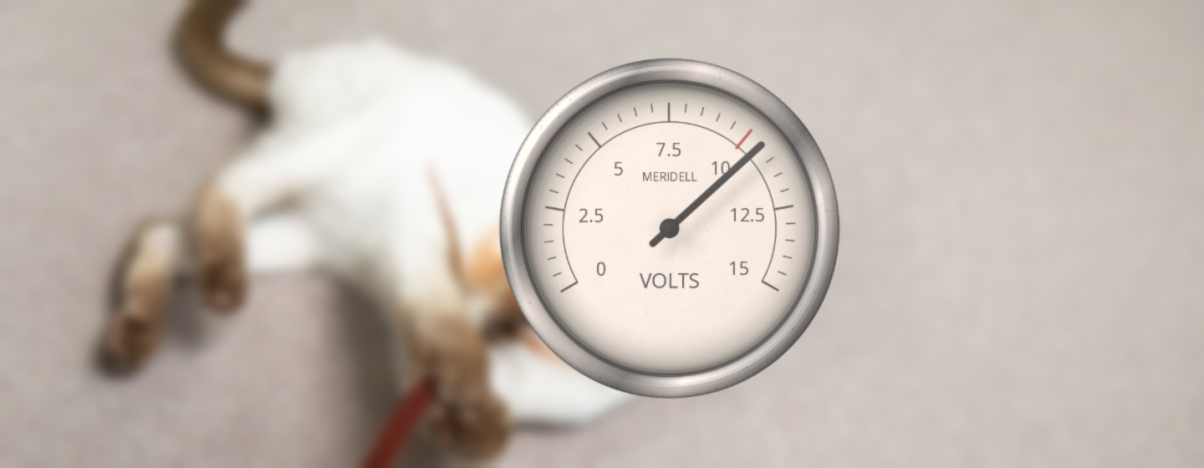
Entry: 10.5 V
